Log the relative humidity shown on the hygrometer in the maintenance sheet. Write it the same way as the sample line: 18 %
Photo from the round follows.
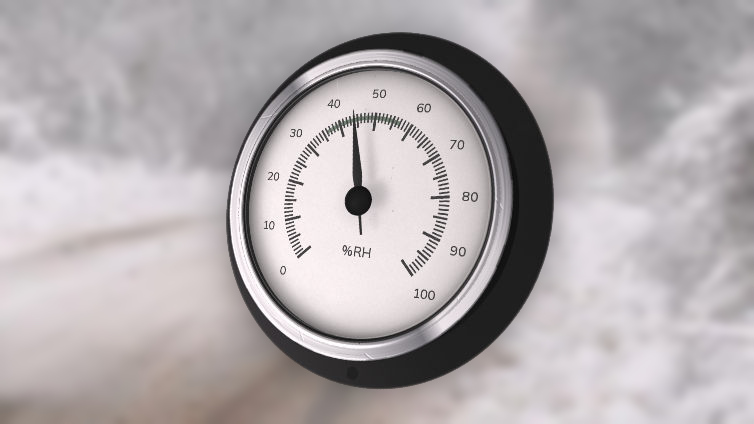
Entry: 45 %
